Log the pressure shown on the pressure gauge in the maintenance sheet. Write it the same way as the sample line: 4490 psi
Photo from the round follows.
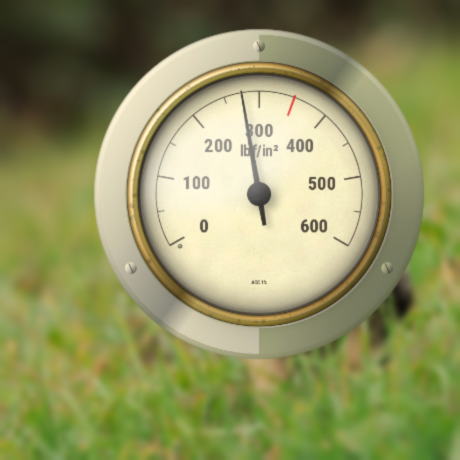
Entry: 275 psi
